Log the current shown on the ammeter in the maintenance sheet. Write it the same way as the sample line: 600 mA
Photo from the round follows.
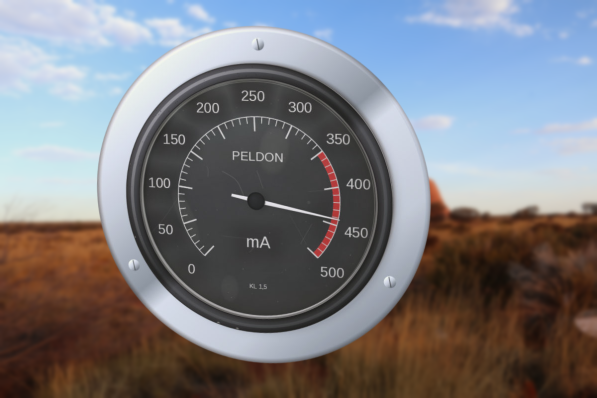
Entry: 440 mA
